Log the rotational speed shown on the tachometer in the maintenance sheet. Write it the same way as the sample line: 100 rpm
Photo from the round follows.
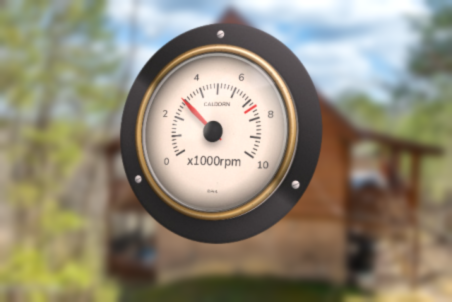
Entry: 3000 rpm
